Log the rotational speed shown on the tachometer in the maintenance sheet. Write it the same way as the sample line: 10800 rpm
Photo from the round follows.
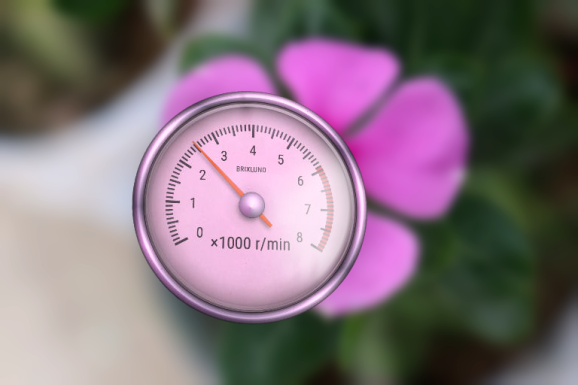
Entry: 2500 rpm
